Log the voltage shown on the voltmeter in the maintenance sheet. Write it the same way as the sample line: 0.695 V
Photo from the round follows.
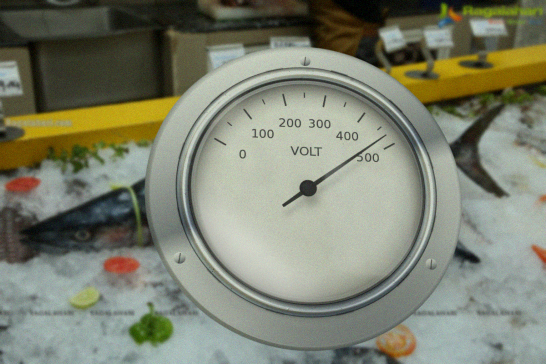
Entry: 475 V
